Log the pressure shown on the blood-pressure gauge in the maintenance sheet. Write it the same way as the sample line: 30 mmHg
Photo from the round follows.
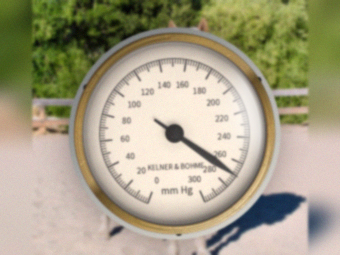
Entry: 270 mmHg
